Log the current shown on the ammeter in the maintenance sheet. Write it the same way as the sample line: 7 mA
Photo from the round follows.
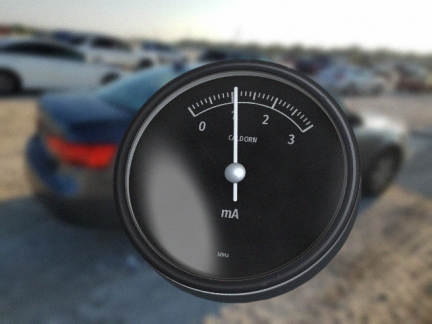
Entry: 1.1 mA
